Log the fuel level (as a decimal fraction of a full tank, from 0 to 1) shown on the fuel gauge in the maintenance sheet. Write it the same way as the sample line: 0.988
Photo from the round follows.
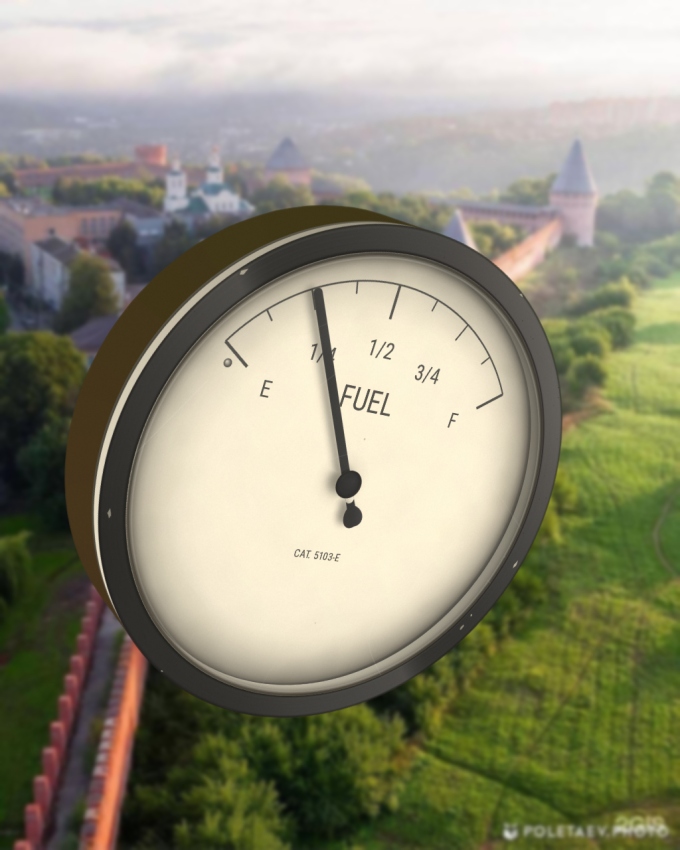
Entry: 0.25
